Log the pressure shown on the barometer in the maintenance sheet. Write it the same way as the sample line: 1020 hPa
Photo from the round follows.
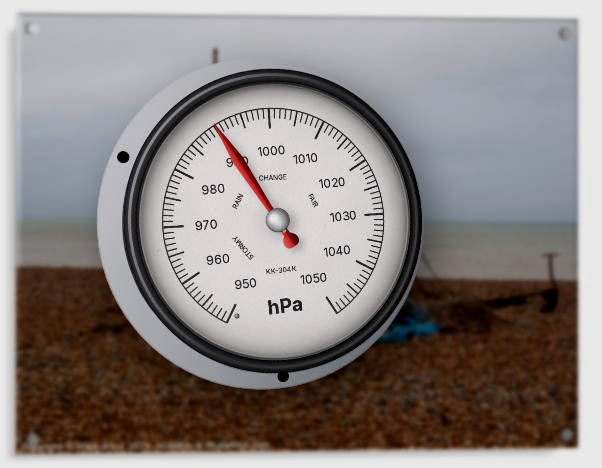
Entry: 990 hPa
